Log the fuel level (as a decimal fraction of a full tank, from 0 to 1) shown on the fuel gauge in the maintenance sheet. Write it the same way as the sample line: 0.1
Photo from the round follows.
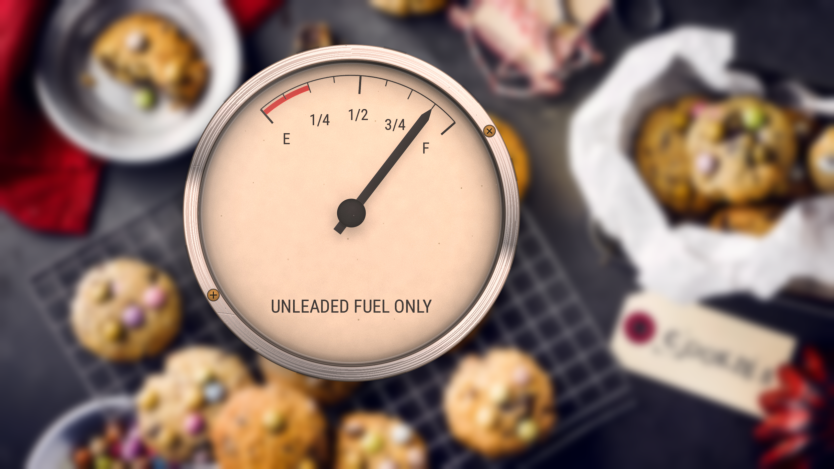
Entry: 0.875
